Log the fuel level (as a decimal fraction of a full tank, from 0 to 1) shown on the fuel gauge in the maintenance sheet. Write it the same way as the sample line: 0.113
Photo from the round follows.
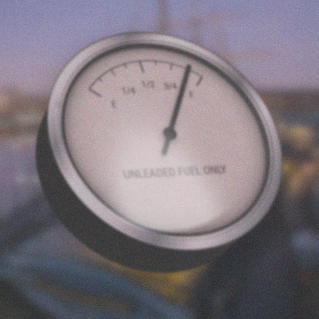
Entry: 0.875
